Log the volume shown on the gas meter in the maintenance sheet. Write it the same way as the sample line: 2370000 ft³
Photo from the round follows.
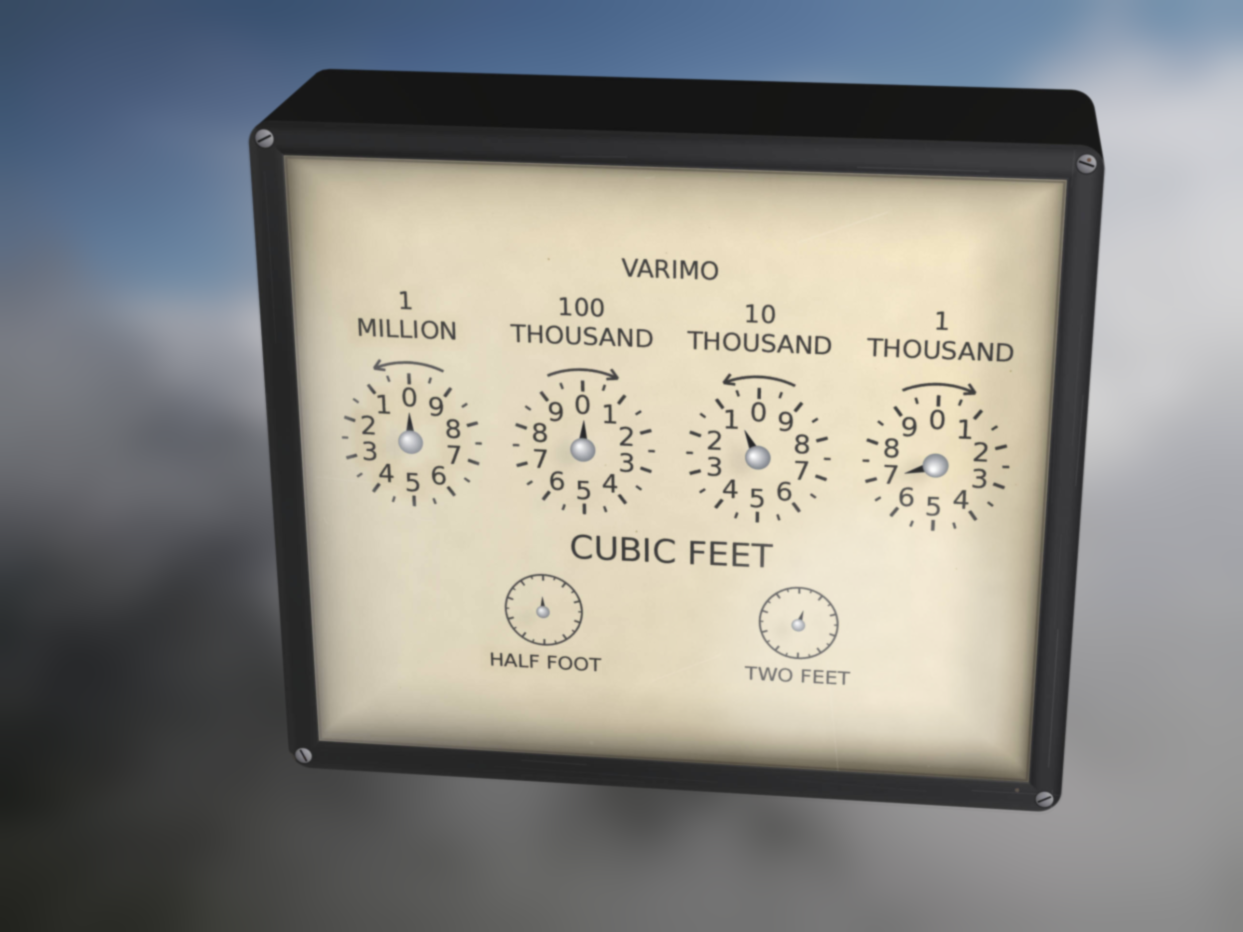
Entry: 700 ft³
